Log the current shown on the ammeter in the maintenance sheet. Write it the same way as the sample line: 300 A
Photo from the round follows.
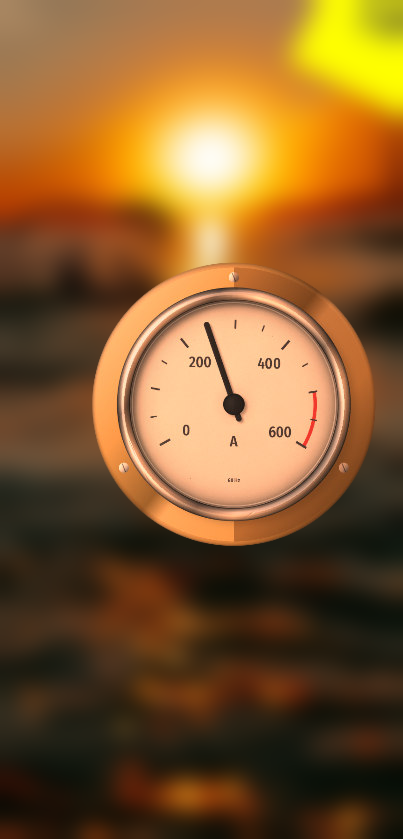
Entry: 250 A
